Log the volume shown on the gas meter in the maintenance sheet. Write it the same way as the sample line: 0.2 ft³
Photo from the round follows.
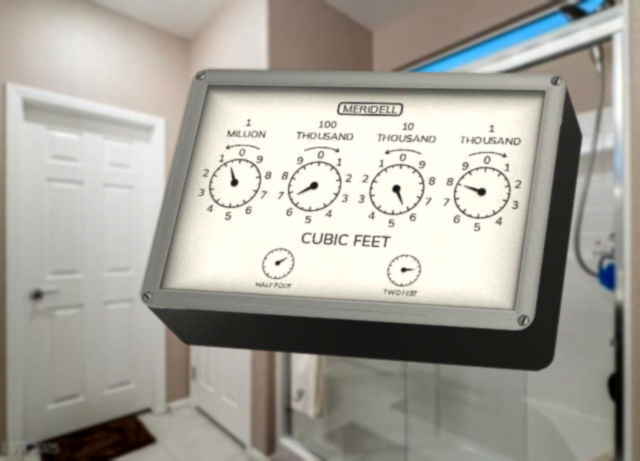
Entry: 65800 ft³
